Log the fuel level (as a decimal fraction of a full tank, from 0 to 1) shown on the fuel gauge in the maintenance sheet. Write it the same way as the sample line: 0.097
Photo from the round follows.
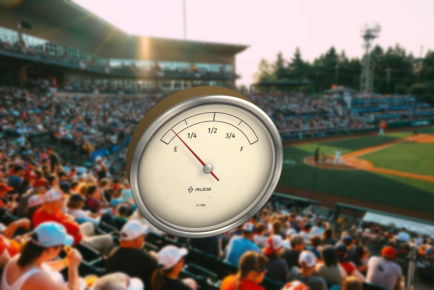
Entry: 0.125
